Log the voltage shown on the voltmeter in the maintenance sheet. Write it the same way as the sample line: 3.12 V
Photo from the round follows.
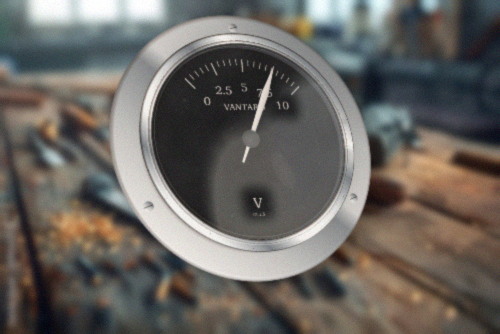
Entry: 7.5 V
